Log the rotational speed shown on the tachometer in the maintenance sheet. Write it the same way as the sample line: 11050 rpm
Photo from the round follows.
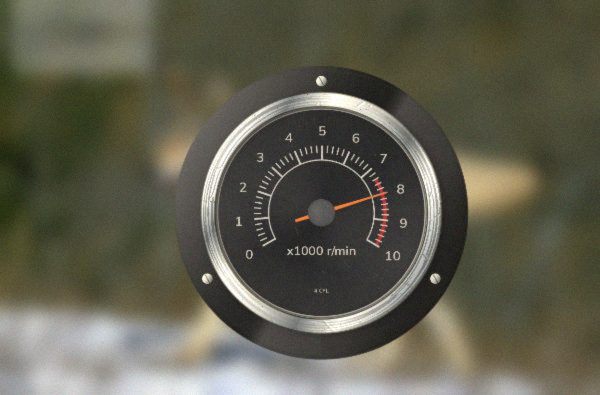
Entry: 8000 rpm
